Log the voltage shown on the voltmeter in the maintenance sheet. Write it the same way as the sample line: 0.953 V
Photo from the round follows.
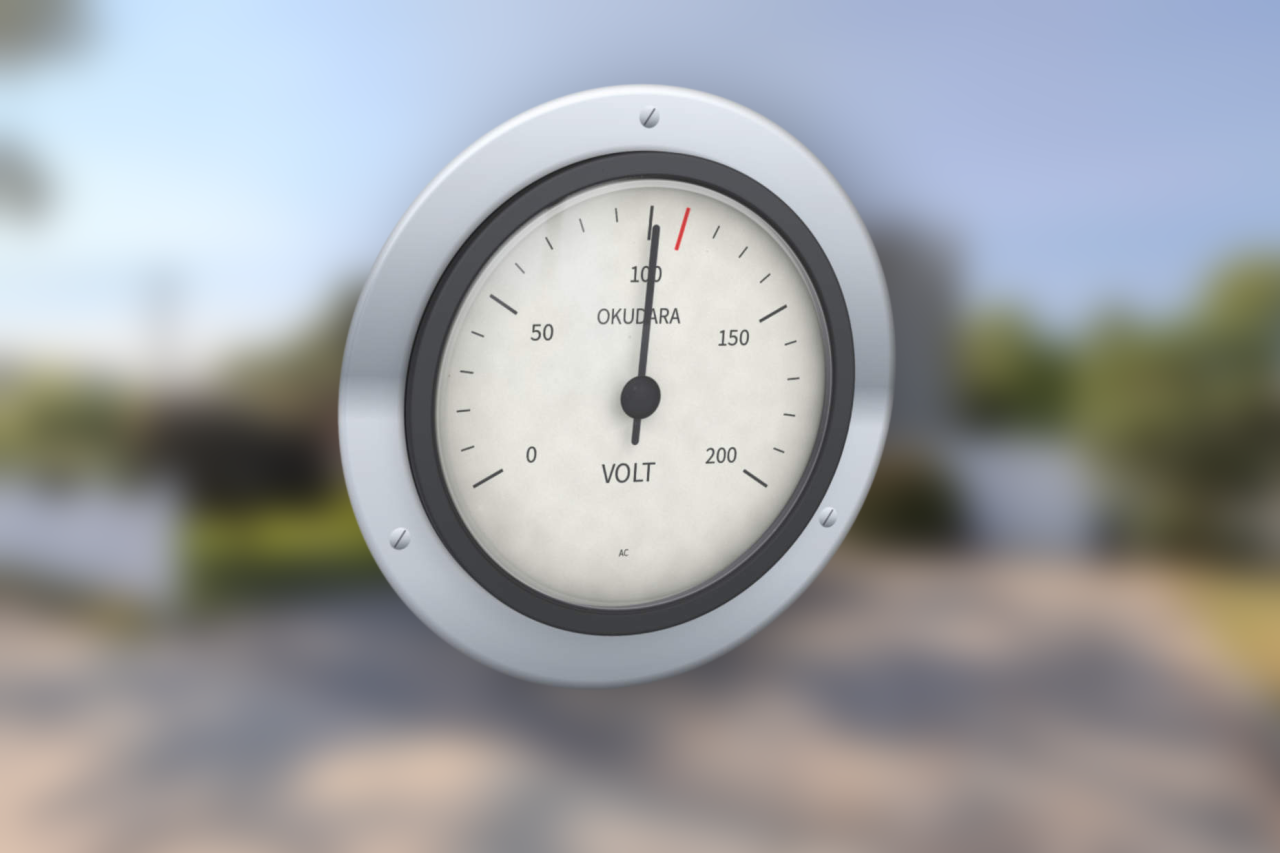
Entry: 100 V
